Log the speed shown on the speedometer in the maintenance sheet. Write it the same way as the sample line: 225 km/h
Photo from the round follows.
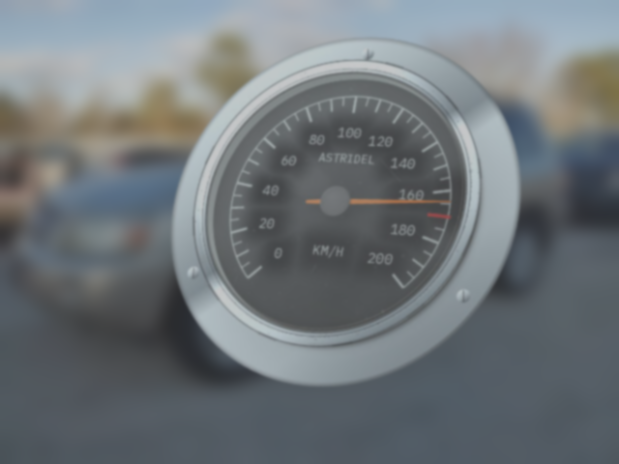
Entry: 165 km/h
